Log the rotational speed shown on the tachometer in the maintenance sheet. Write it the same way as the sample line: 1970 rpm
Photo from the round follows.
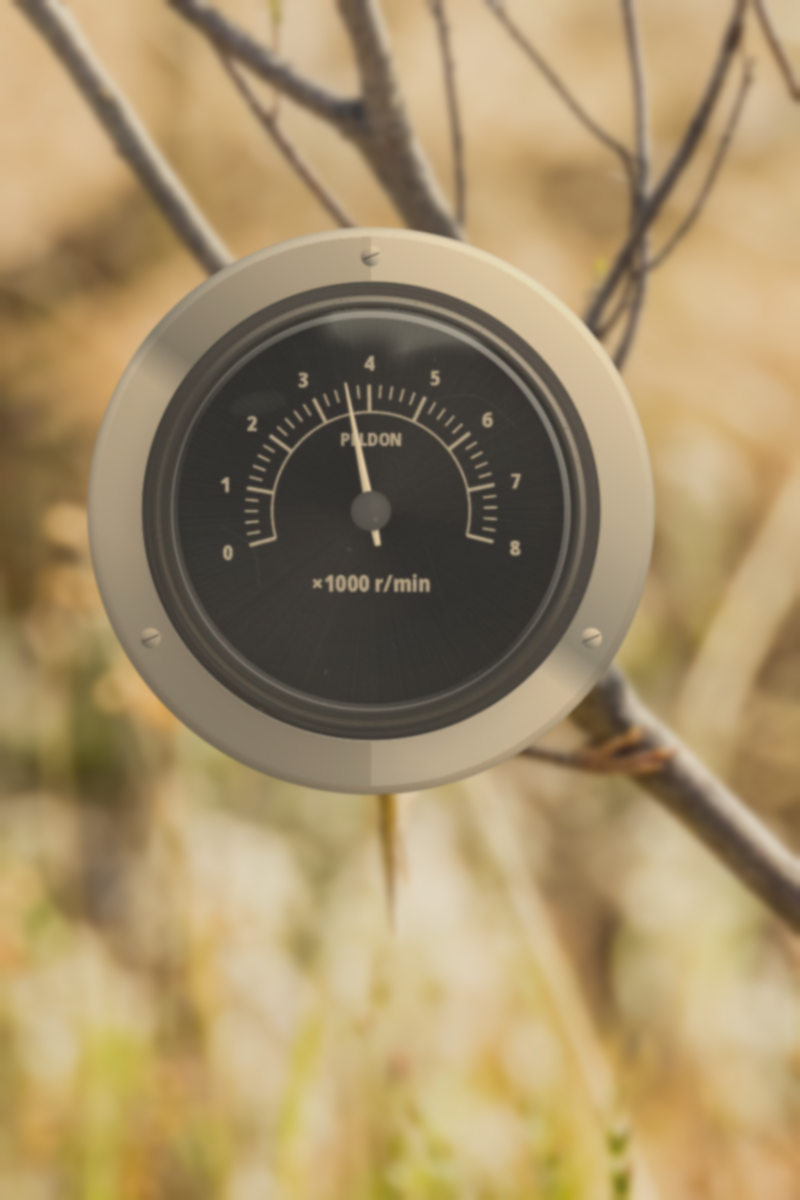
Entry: 3600 rpm
